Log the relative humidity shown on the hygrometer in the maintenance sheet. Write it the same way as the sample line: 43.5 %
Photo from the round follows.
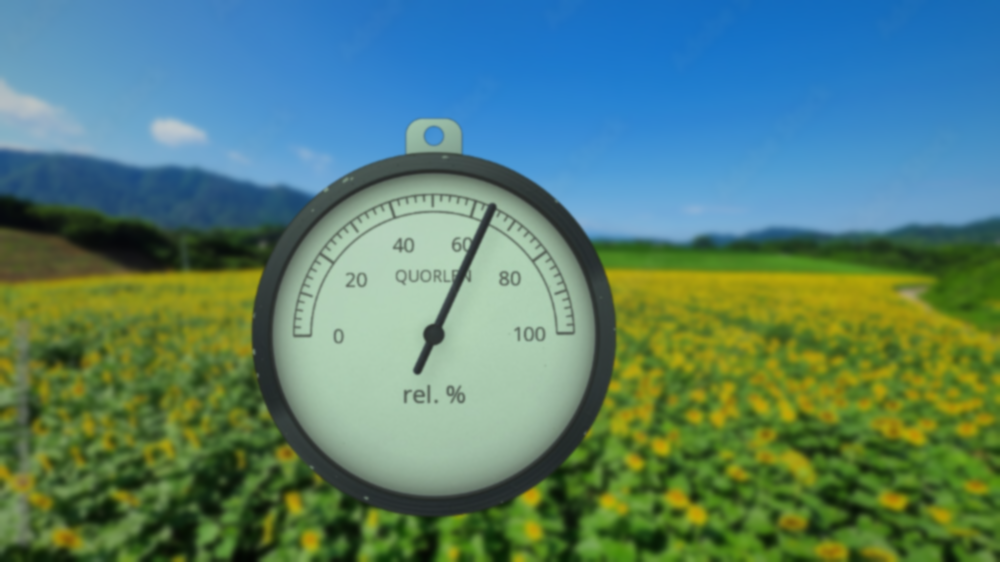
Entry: 64 %
